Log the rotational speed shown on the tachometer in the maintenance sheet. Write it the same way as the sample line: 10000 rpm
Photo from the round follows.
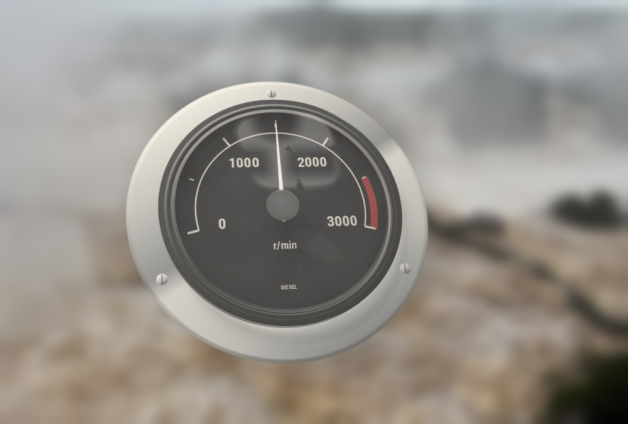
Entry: 1500 rpm
